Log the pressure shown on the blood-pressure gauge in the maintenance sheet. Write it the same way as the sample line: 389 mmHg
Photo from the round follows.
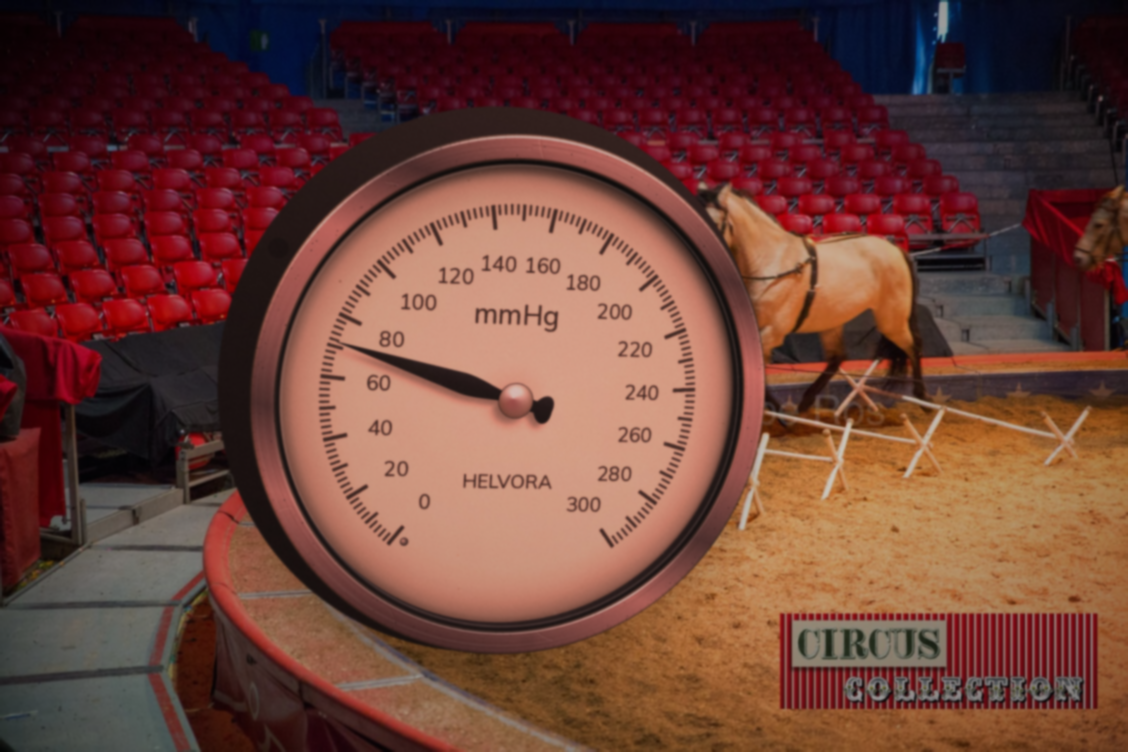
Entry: 72 mmHg
